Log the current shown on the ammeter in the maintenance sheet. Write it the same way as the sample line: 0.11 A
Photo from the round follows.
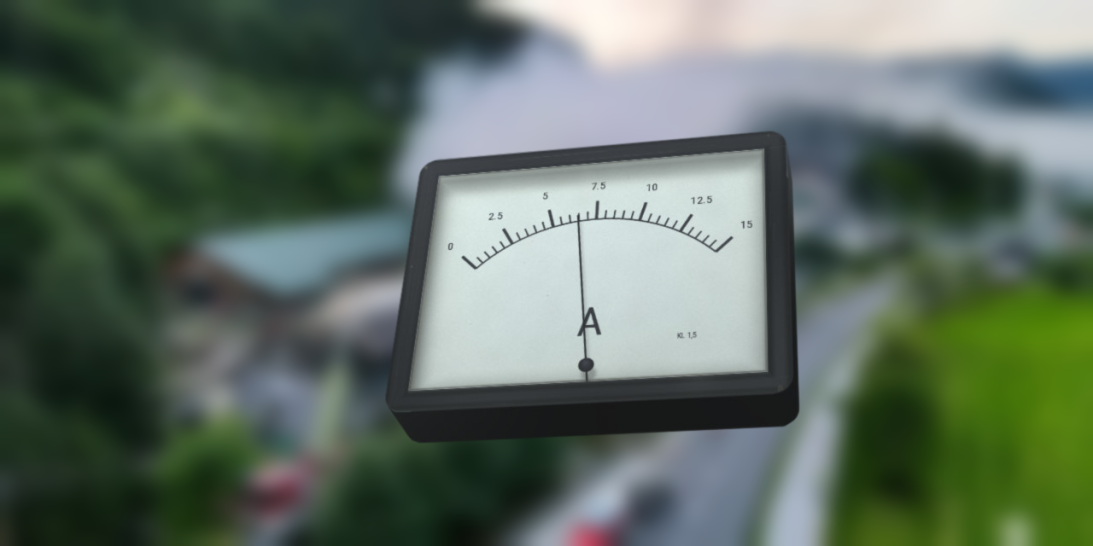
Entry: 6.5 A
